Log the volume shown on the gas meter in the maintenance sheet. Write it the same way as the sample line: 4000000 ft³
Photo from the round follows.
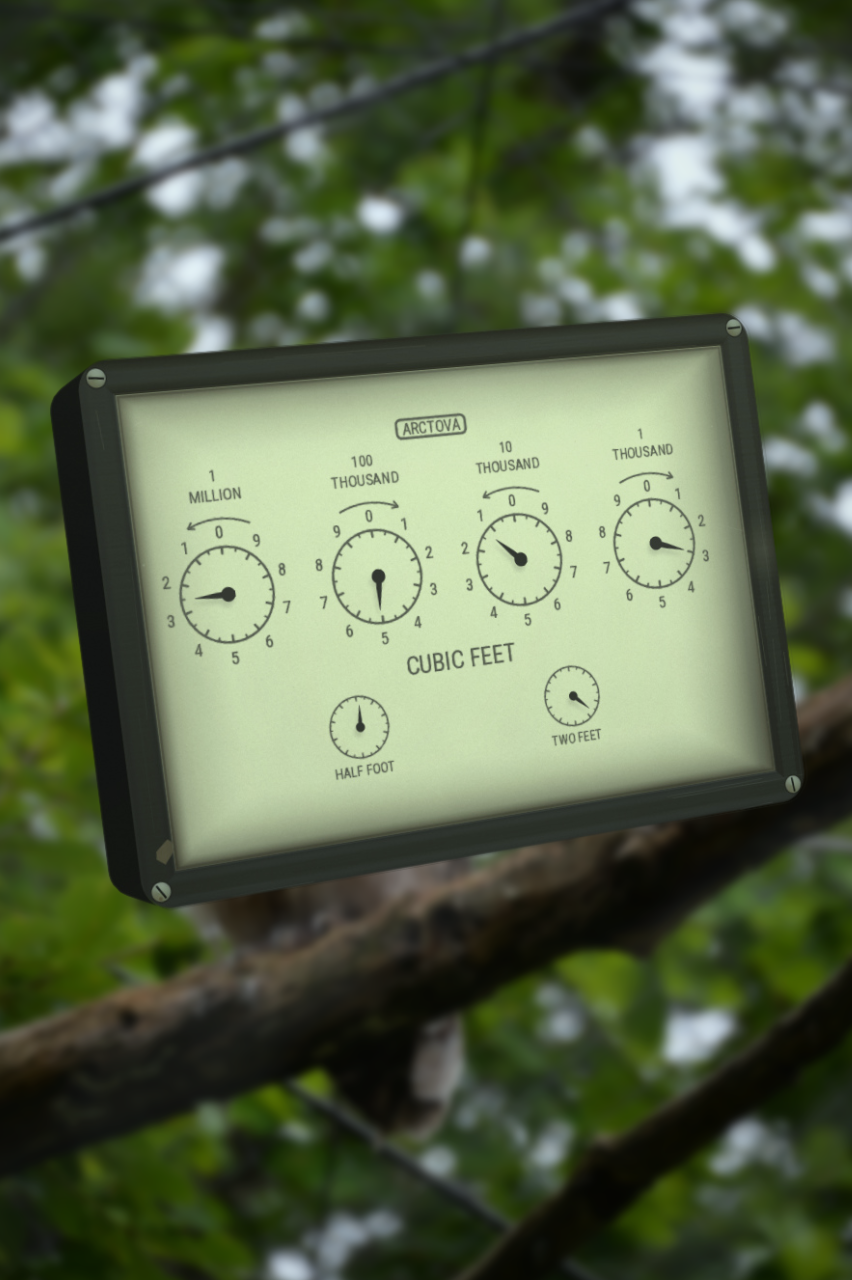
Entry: 251300 ft³
